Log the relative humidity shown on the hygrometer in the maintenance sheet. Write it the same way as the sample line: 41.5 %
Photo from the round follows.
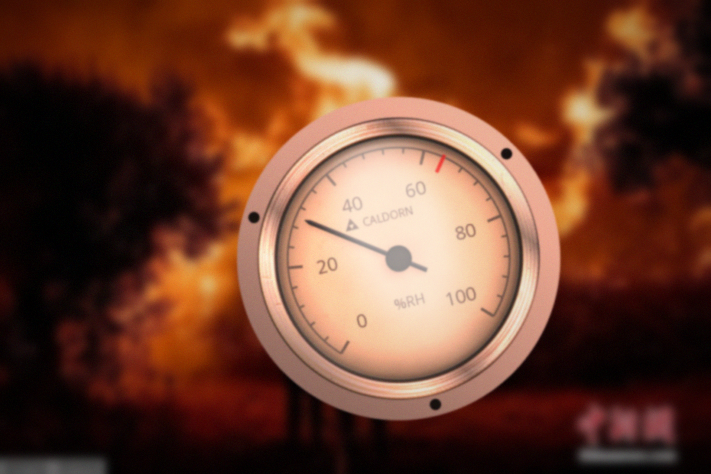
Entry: 30 %
